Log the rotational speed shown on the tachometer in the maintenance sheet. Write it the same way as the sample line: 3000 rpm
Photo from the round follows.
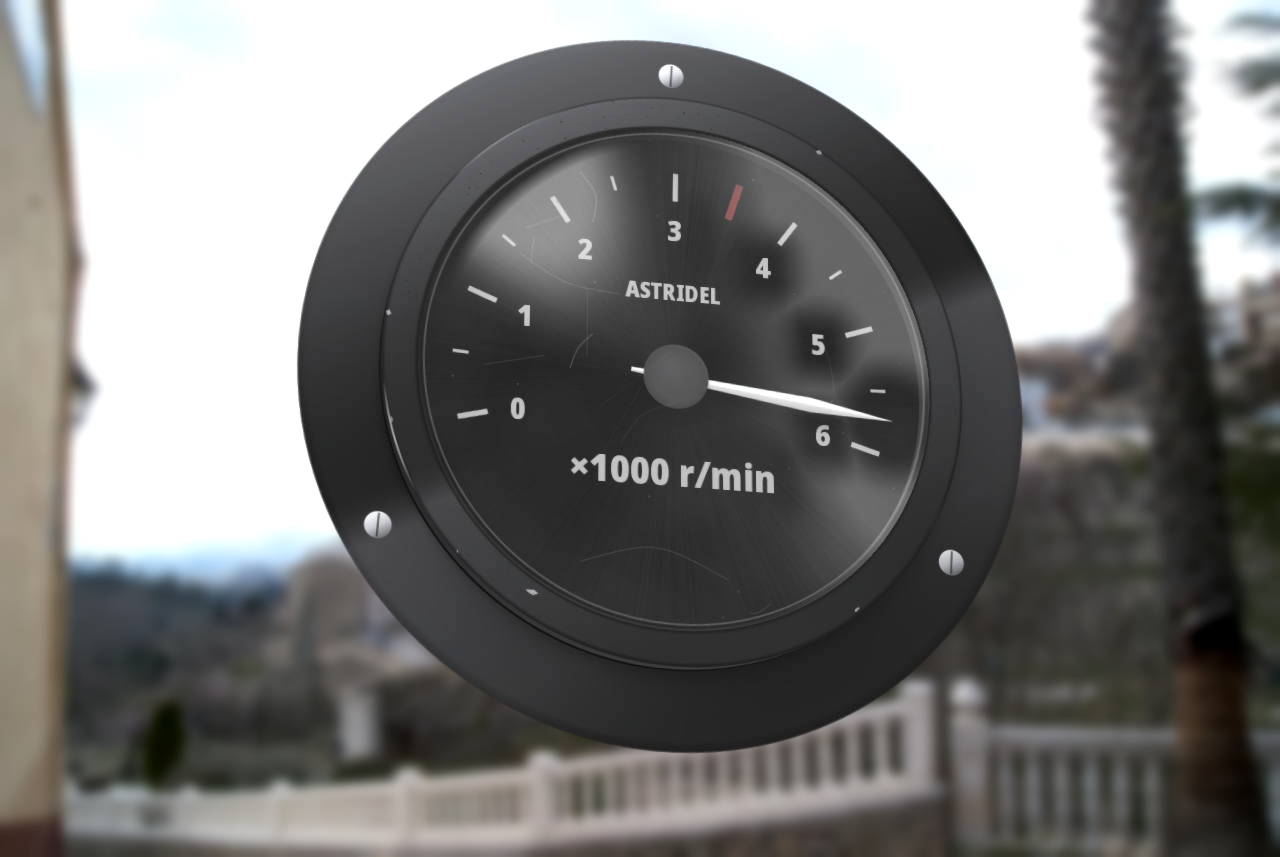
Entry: 5750 rpm
